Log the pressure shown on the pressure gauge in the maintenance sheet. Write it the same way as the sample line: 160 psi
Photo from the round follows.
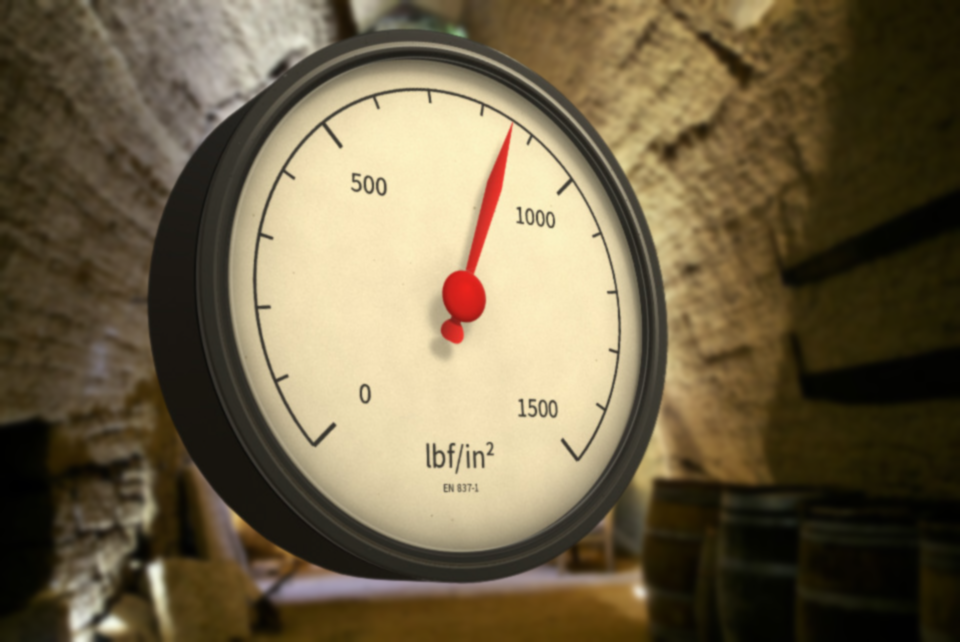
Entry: 850 psi
